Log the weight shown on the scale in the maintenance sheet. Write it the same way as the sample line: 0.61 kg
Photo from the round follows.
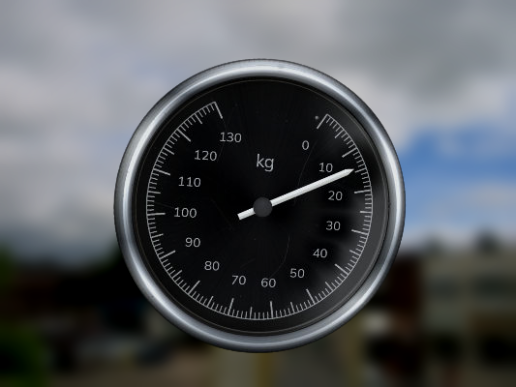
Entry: 14 kg
